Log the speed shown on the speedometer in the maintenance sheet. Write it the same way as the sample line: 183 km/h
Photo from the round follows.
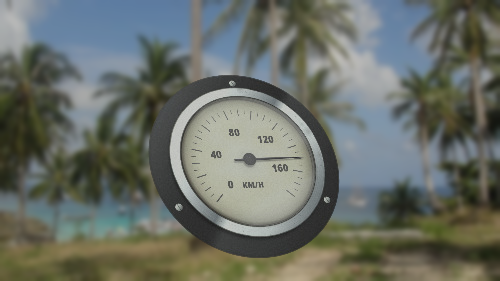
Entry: 150 km/h
